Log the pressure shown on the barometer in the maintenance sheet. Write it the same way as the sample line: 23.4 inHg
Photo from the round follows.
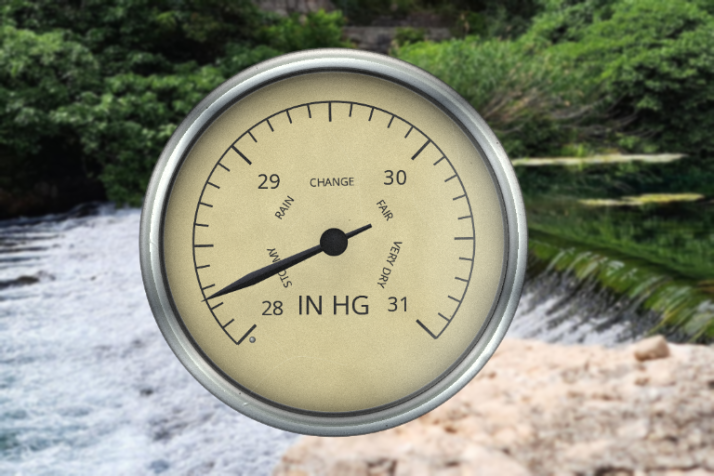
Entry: 28.25 inHg
